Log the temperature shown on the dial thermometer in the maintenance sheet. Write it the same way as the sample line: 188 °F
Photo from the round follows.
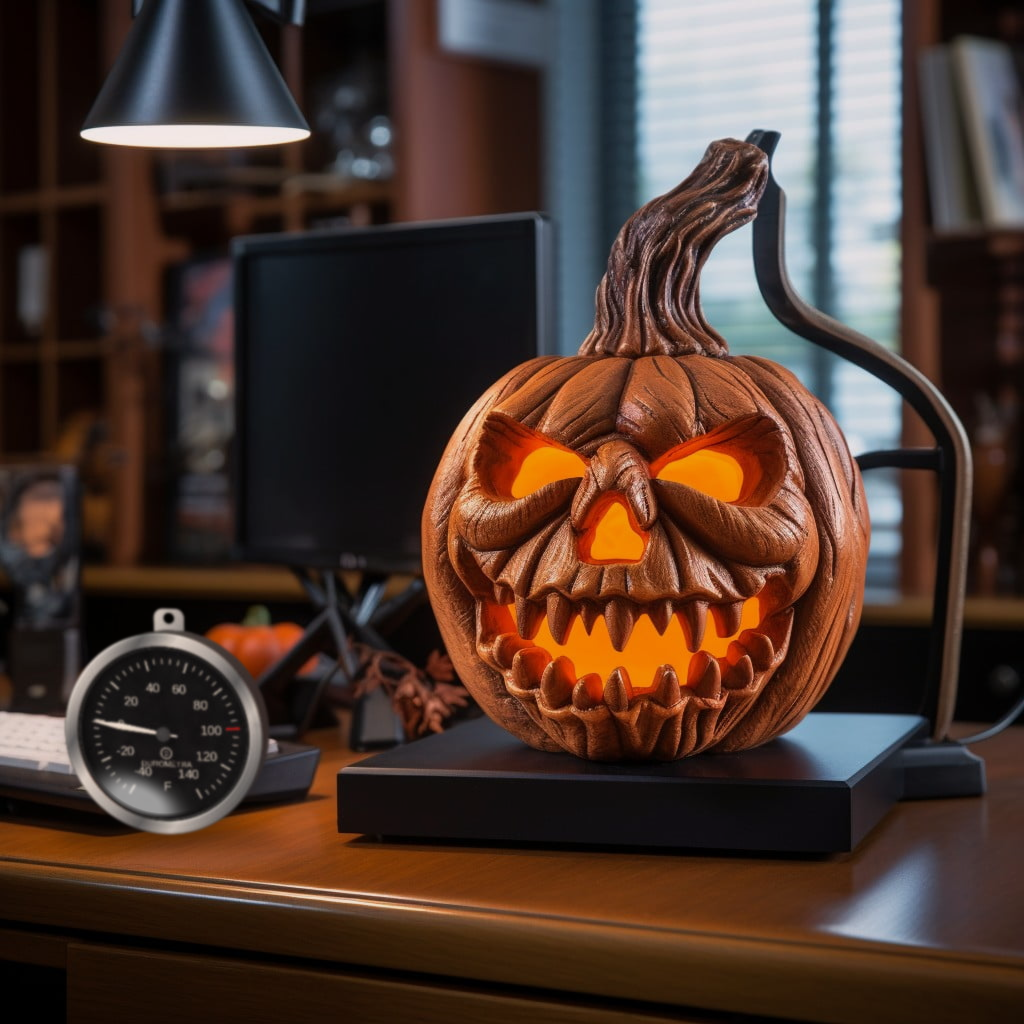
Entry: 0 °F
